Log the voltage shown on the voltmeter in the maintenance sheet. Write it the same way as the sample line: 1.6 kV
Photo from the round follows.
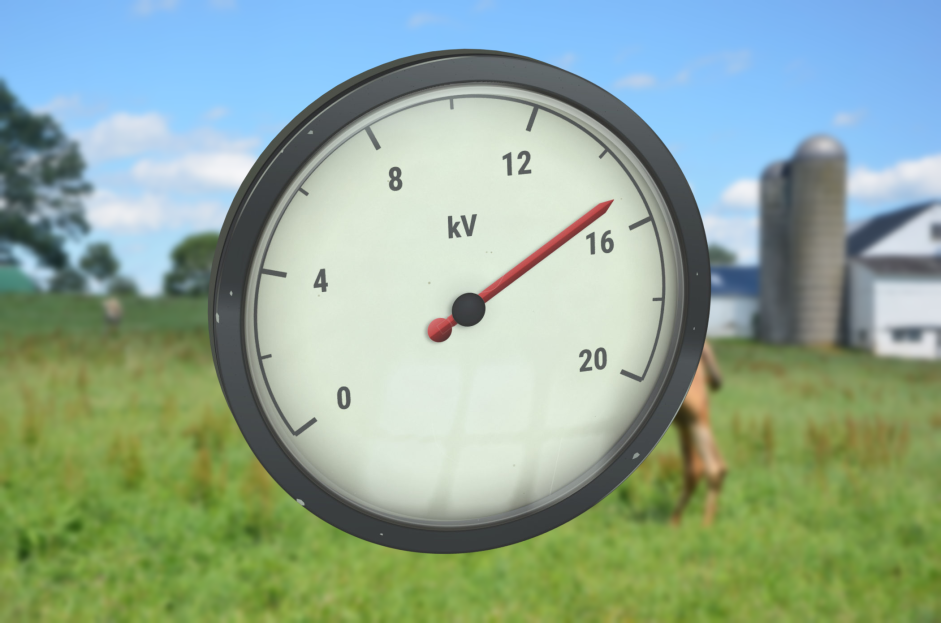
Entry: 15 kV
